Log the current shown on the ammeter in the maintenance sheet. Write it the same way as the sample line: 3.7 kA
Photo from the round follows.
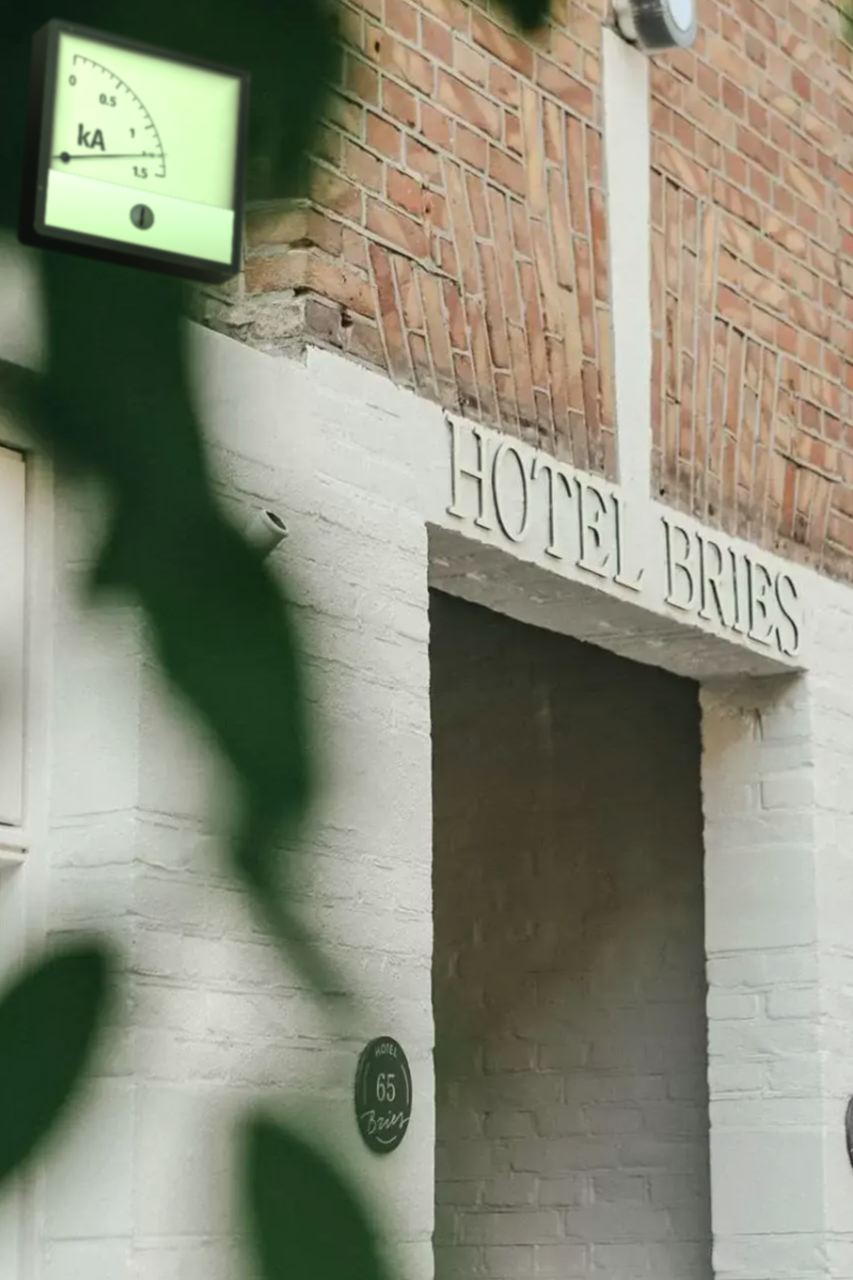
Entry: 1.3 kA
